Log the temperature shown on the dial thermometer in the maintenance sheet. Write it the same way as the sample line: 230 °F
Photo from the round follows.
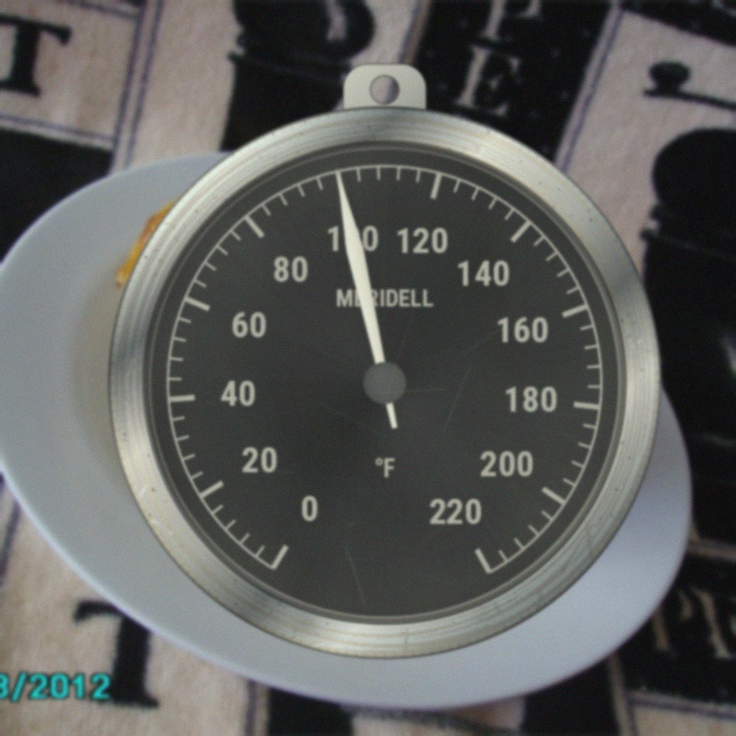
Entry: 100 °F
